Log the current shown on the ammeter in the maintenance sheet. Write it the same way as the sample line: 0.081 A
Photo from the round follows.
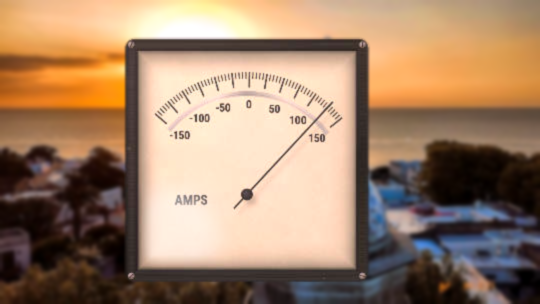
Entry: 125 A
